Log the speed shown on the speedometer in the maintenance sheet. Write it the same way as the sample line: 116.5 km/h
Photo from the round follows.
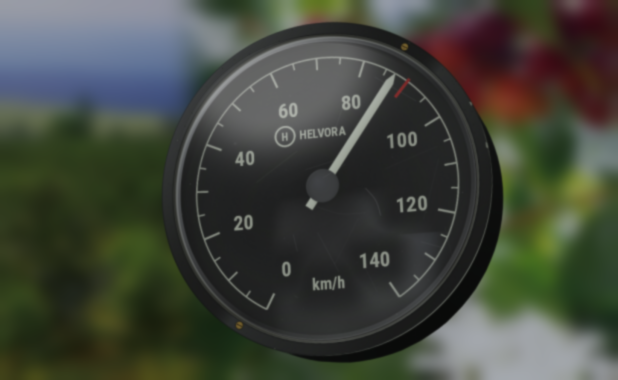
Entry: 87.5 km/h
